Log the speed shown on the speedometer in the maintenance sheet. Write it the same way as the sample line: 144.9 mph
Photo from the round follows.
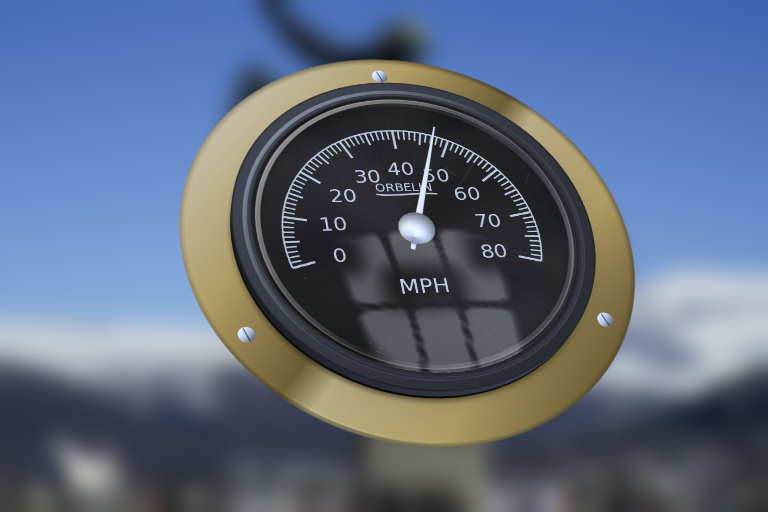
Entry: 47 mph
